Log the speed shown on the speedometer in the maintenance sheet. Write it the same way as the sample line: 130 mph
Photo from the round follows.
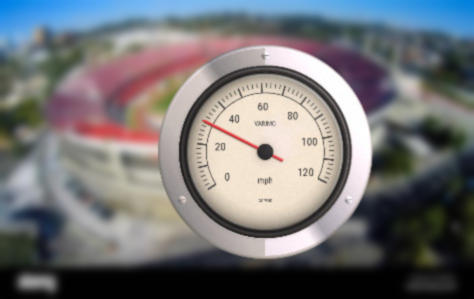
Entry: 30 mph
